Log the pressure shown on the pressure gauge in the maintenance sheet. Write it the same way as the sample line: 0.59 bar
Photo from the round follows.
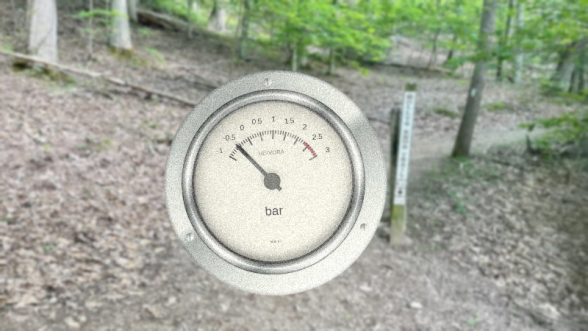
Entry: -0.5 bar
